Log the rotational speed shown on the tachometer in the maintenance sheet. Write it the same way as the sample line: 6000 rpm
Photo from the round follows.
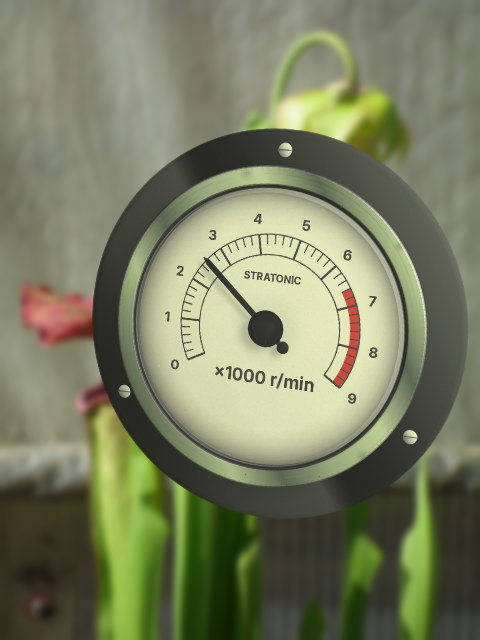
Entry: 2600 rpm
